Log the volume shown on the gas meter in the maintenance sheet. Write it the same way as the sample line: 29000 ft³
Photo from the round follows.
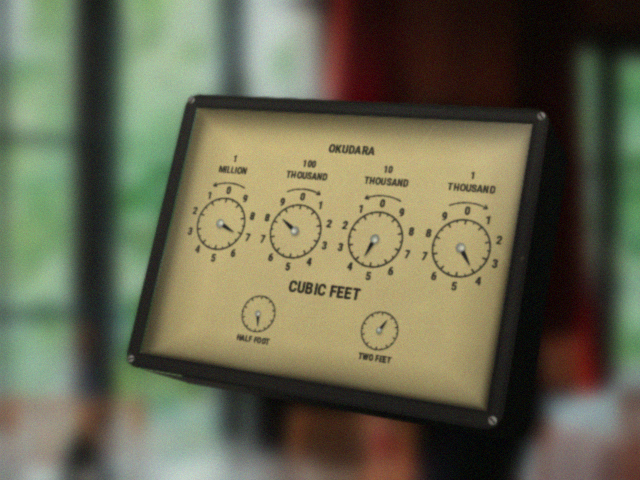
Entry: 684400 ft³
